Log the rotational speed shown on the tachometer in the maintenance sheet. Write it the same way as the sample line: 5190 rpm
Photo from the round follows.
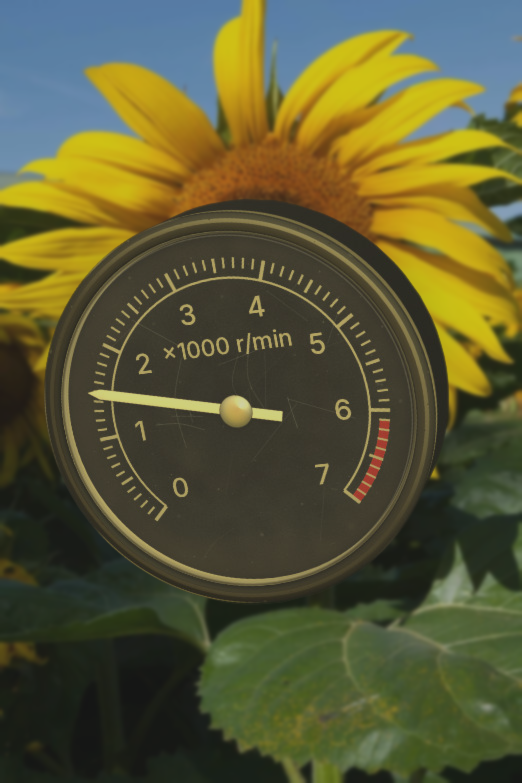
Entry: 1500 rpm
